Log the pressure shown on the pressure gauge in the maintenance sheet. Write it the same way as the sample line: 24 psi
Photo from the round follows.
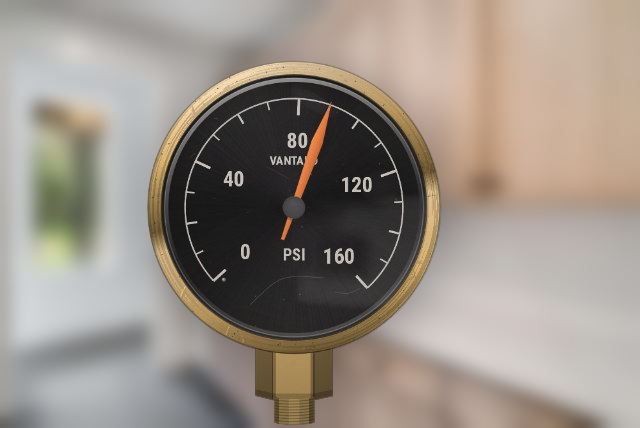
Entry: 90 psi
